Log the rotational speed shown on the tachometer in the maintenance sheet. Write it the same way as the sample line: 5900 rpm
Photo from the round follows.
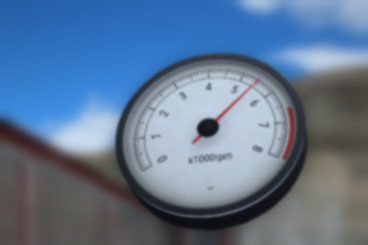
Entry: 5500 rpm
